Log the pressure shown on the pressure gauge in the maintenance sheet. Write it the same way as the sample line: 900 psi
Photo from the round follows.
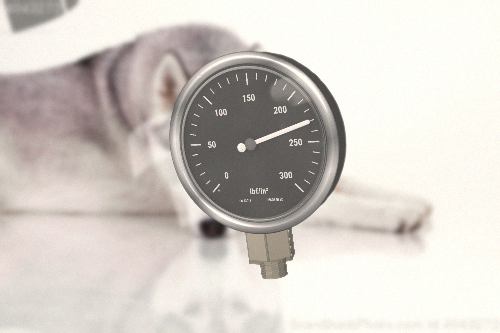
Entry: 230 psi
